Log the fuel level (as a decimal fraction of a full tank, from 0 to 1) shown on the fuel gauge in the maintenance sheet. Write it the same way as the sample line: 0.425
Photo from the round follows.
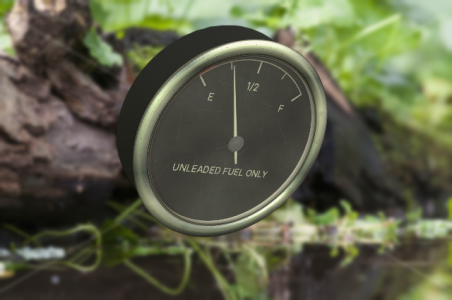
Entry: 0.25
